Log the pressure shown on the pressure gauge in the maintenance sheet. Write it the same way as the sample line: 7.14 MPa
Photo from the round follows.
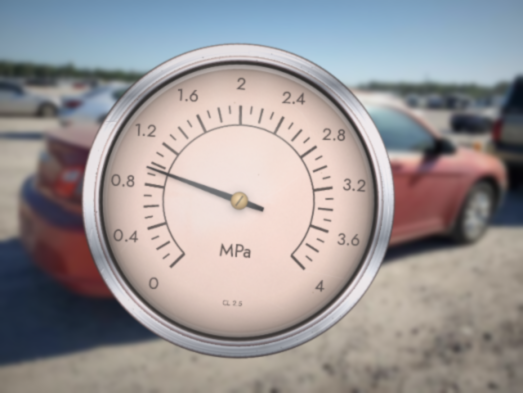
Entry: 0.95 MPa
